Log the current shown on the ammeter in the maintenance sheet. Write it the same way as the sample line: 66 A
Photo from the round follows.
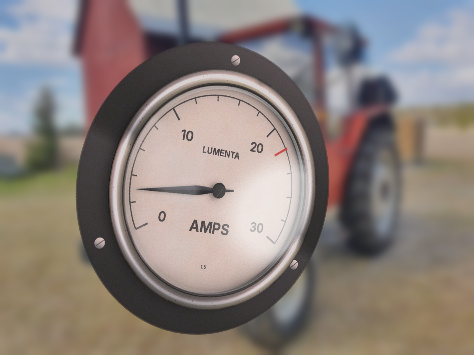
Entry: 3 A
